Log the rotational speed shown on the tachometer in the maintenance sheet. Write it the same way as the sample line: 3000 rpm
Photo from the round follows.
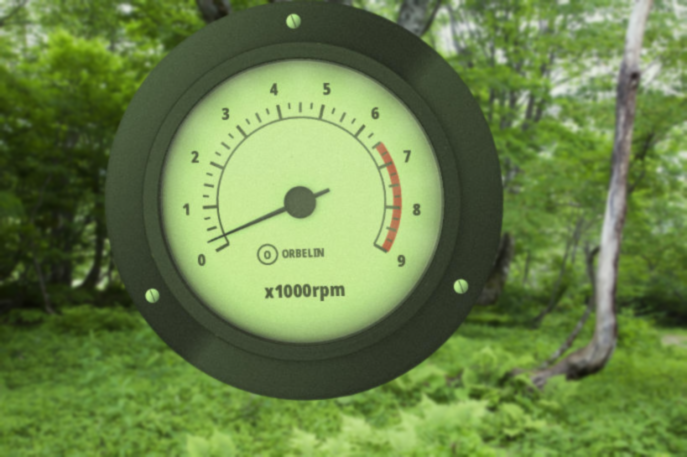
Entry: 250 rpm
